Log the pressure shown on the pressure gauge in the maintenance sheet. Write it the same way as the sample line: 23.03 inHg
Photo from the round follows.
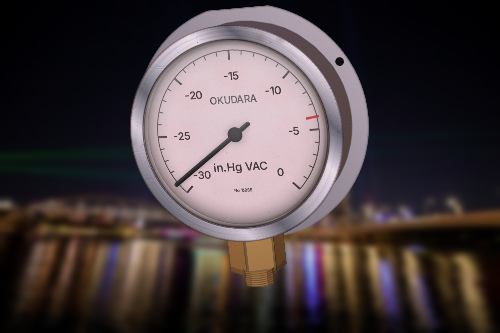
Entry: -29 inHg
